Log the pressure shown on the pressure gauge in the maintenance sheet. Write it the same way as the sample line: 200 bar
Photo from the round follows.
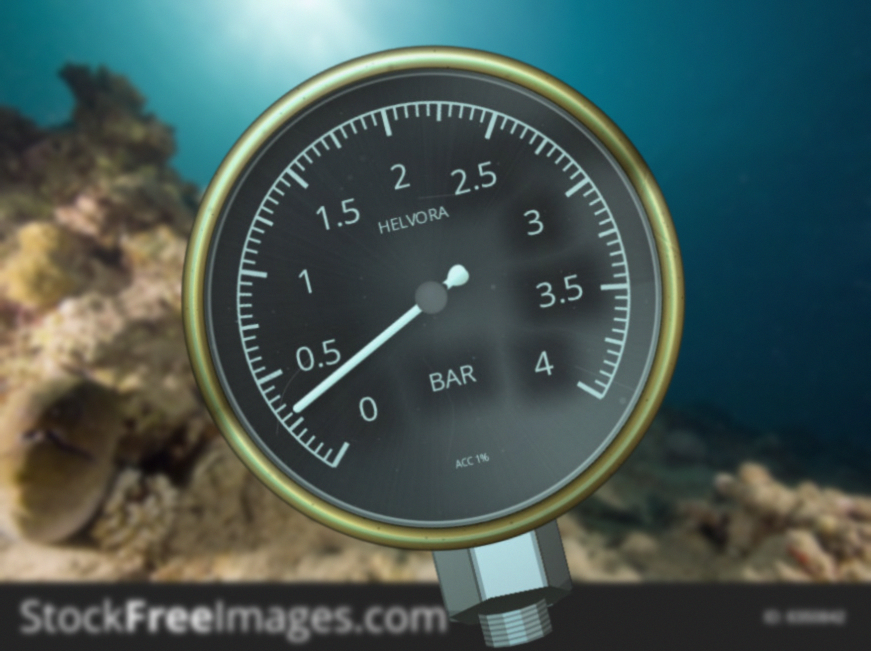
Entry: 0.3 bar
